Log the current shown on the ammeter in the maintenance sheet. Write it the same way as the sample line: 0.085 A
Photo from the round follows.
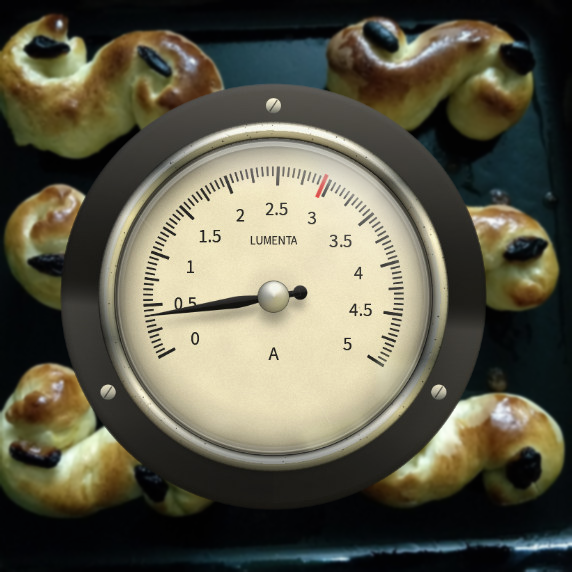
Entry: 0.4 A
